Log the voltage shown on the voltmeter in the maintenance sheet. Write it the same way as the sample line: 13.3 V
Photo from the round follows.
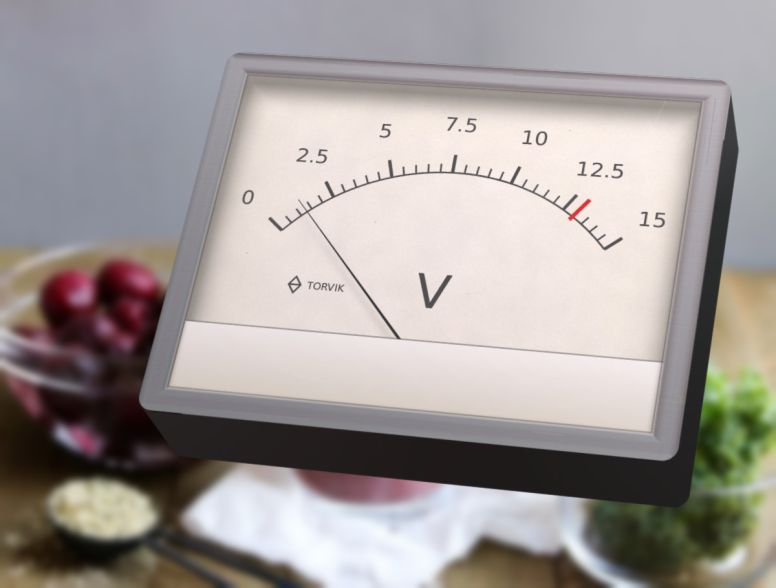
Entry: 1.25 V
